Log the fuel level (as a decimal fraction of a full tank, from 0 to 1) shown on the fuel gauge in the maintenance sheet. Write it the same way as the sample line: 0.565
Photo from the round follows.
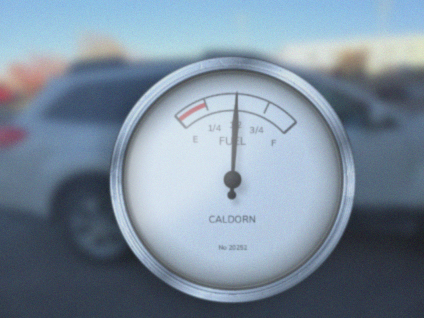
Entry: 0.5
